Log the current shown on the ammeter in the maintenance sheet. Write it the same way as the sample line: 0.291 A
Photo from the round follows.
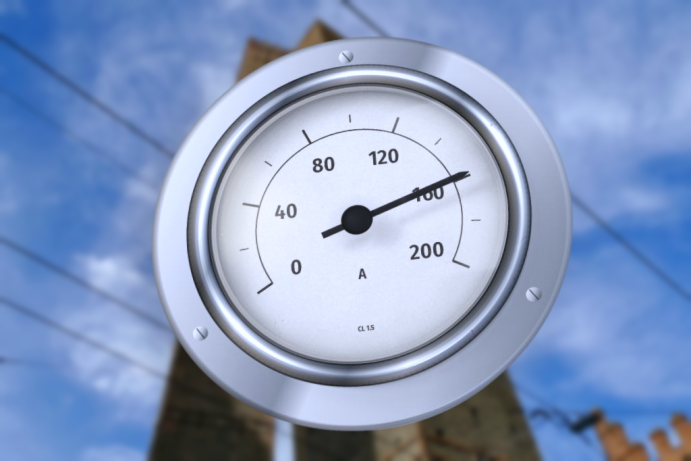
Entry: 160 A
